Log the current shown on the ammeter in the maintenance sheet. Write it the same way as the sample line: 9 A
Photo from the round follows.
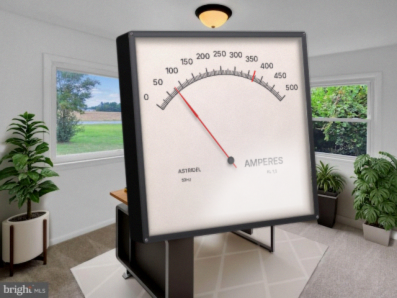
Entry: 75 A
